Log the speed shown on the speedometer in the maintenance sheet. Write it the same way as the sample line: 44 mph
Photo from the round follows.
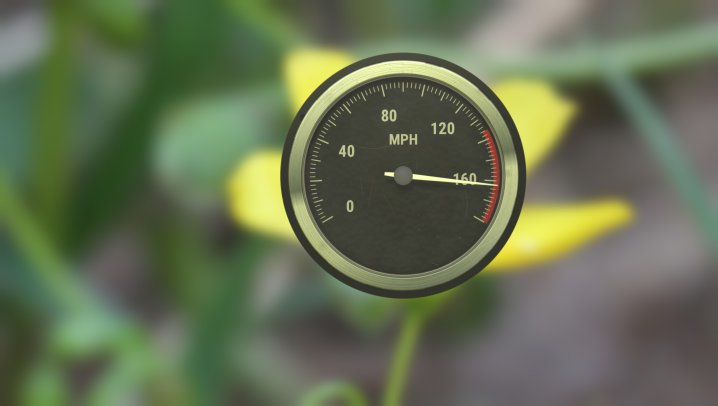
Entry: 162 mph
